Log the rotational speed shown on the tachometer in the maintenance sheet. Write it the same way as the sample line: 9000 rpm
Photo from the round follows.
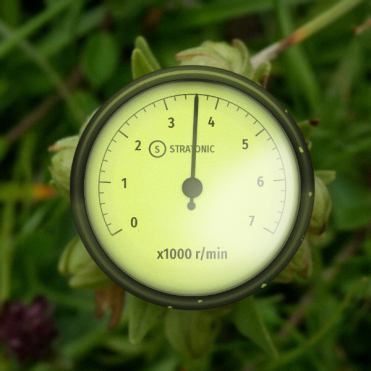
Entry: 3600 rpm
